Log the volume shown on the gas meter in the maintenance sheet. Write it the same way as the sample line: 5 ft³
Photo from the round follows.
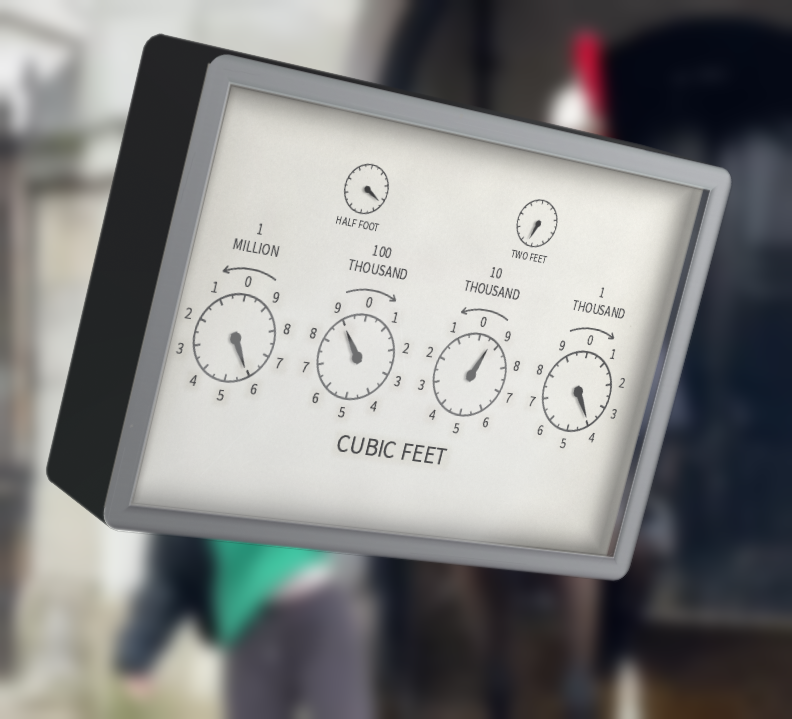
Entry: 589400 ft³
